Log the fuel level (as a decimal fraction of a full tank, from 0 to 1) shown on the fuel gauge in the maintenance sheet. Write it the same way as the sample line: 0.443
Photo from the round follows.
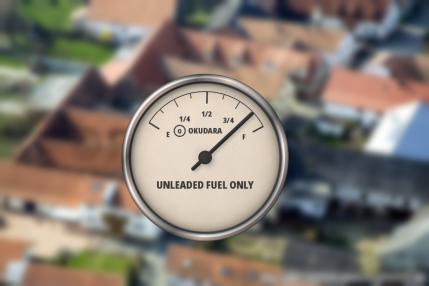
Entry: 0.875
